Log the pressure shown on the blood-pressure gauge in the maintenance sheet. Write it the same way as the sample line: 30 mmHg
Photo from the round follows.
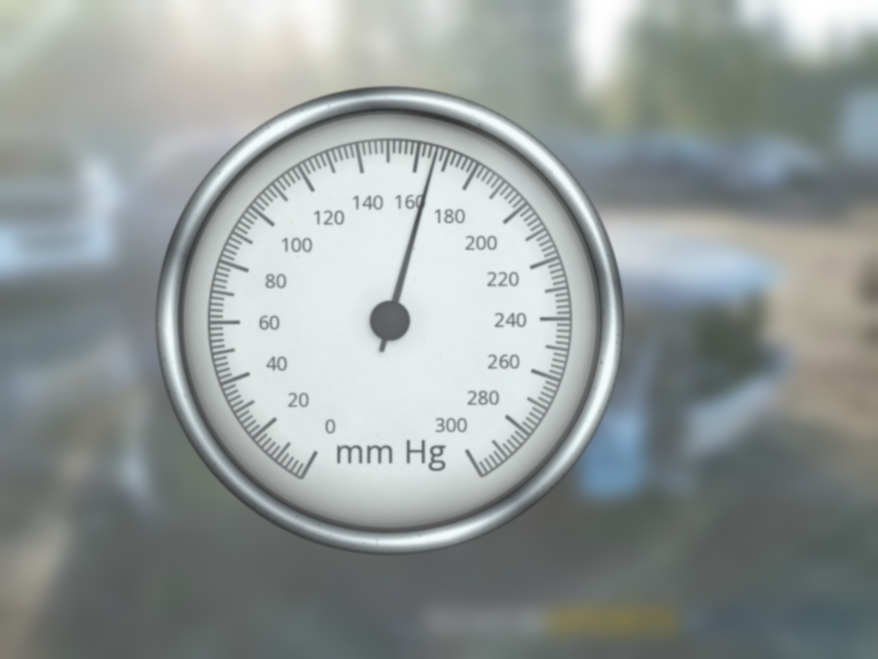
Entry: 166 mmHg
